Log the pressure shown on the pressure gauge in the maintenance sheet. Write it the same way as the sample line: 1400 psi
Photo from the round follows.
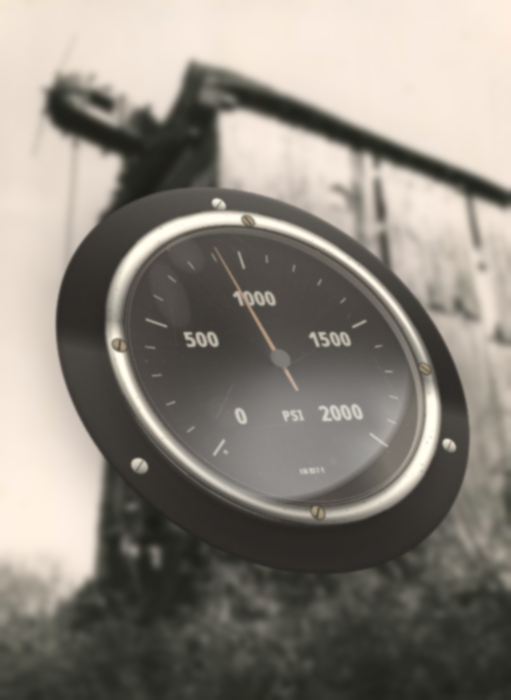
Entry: 900 psi
